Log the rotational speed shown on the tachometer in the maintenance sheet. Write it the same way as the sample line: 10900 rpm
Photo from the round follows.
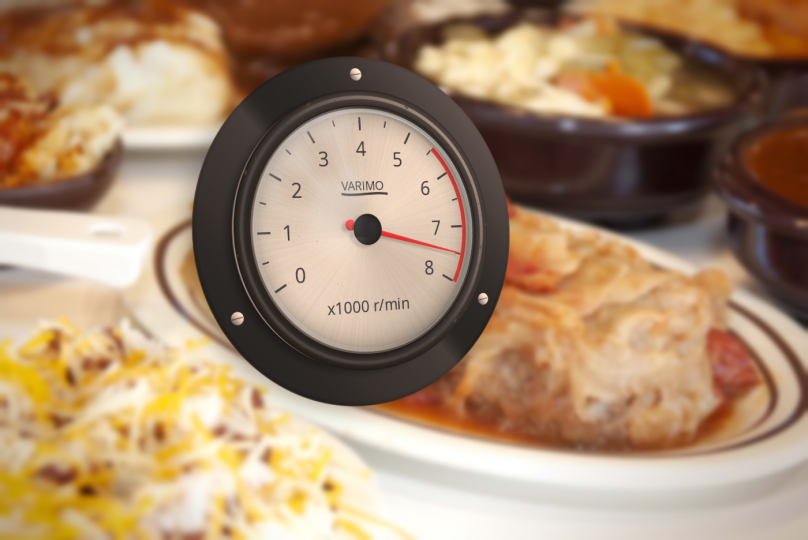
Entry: 7500 rpm
